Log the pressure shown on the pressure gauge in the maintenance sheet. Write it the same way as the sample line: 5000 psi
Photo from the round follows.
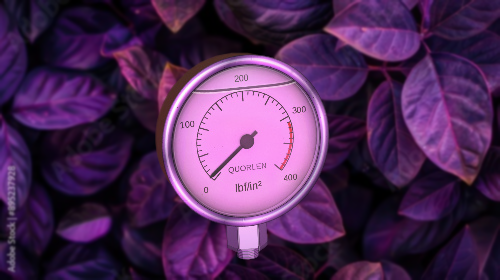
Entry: 10 psi
